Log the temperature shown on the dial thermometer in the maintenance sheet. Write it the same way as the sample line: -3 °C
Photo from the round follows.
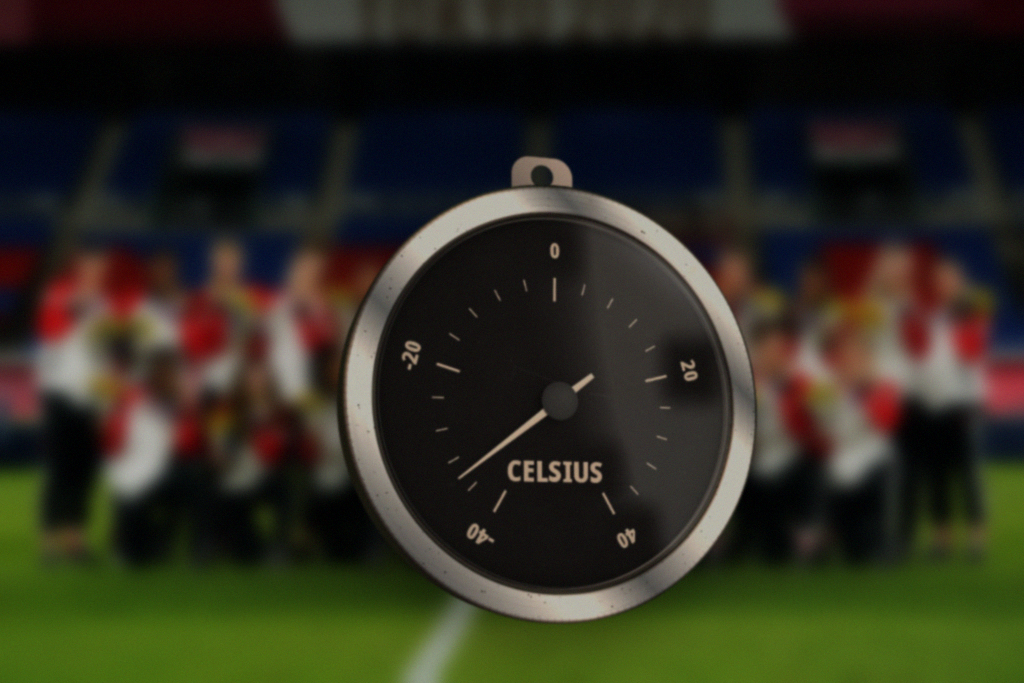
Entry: -34 °C
